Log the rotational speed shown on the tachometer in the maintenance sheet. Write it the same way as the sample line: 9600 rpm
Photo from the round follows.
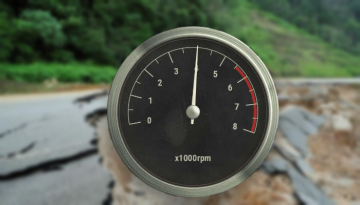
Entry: 4000 rpm
